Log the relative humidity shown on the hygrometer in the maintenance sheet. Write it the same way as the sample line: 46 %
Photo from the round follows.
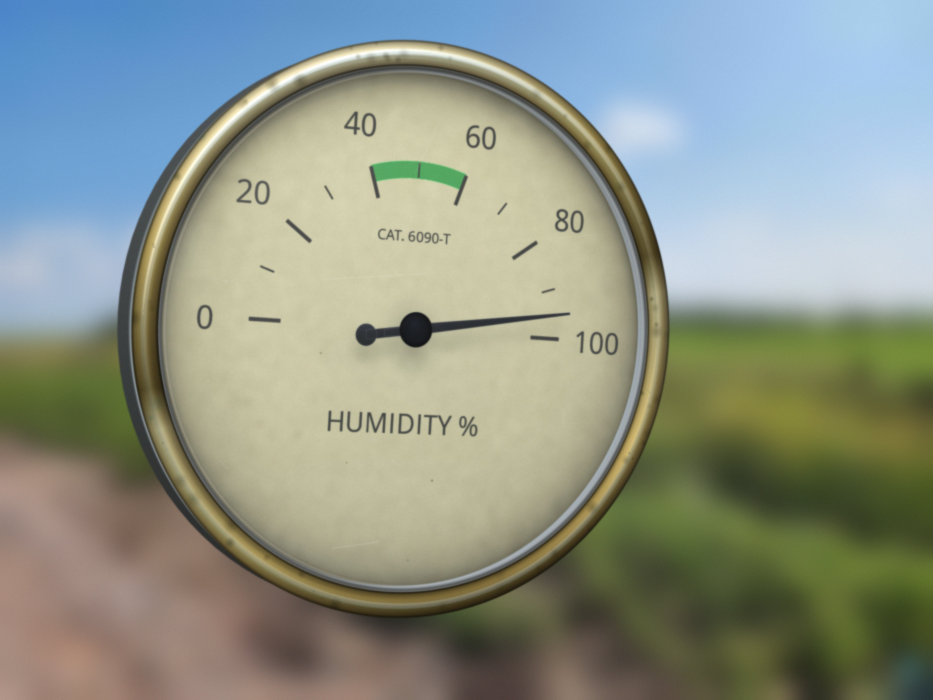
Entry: 95 %
